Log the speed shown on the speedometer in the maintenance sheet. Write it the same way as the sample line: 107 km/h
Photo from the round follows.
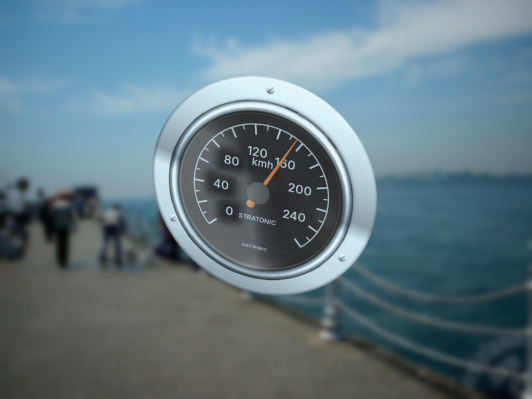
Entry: 155 km/h
